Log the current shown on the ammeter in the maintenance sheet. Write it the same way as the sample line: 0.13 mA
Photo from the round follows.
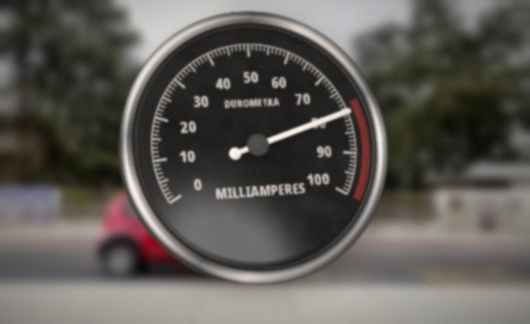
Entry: 80 mA
